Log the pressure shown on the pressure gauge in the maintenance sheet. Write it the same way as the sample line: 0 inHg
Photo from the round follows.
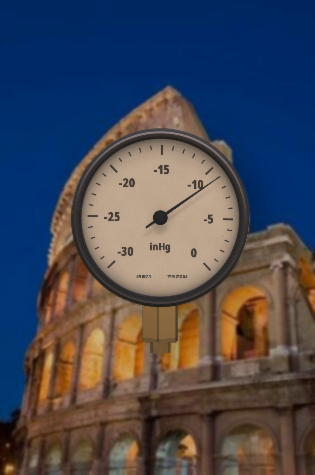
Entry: -9 inHg
